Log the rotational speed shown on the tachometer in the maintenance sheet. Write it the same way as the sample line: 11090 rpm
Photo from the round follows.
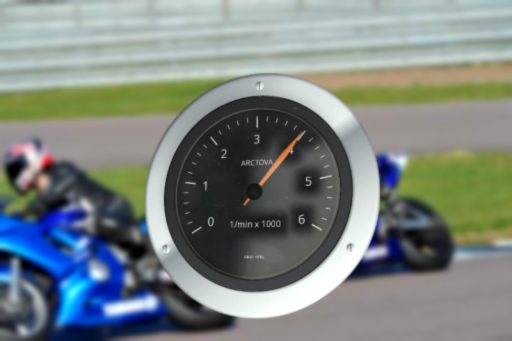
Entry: 4000 rpm
